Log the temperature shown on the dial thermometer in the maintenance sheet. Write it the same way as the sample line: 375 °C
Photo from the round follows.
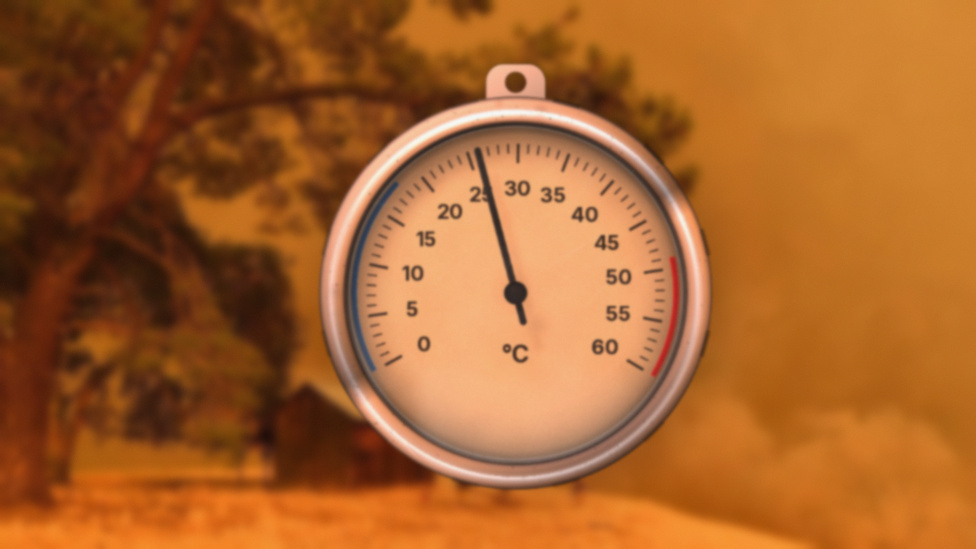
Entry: 26 °C
